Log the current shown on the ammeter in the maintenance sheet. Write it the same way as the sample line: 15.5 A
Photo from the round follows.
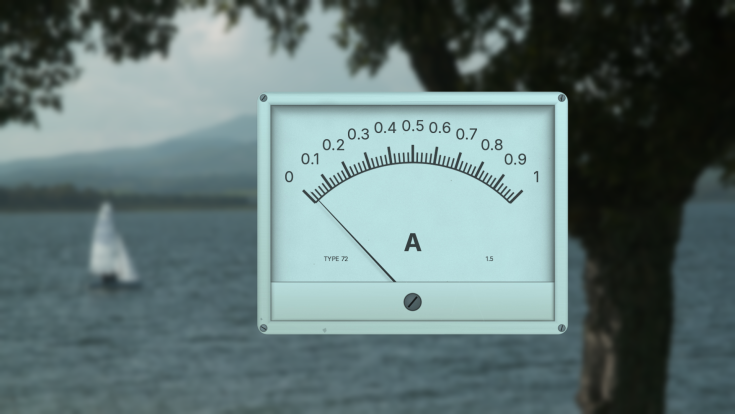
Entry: 0.02 A
